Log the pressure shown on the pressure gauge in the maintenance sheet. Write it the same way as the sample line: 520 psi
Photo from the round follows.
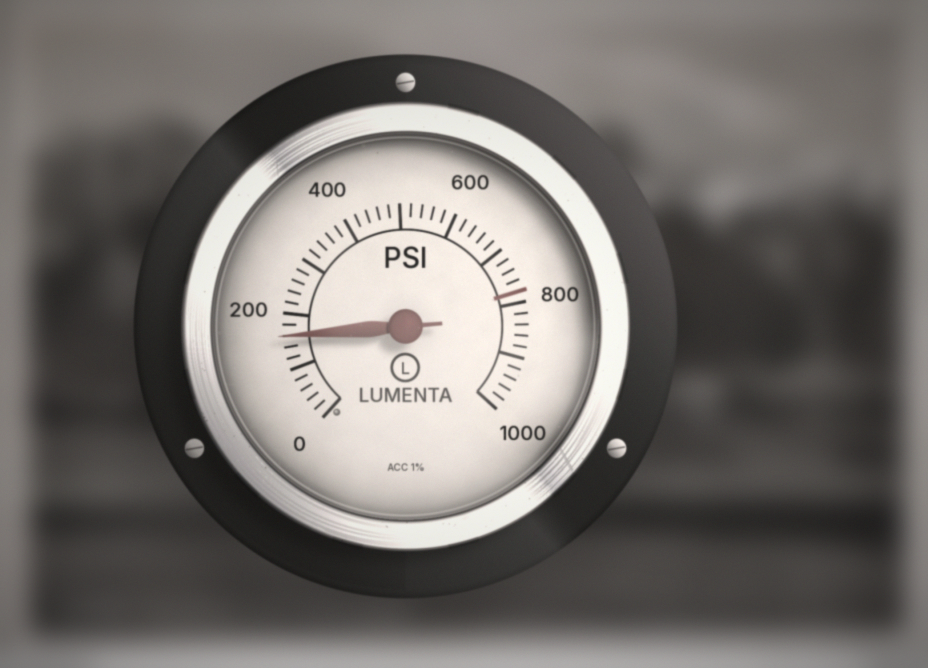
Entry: 160 psi
